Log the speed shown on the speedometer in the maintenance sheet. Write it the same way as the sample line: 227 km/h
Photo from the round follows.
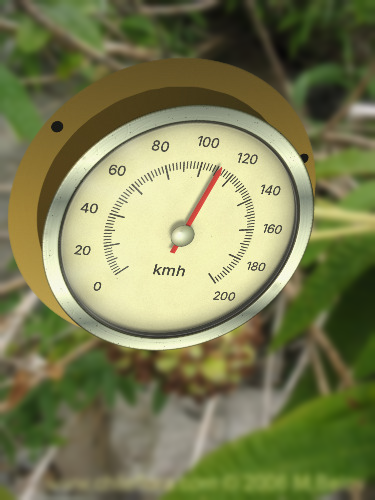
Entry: 110 km/h
